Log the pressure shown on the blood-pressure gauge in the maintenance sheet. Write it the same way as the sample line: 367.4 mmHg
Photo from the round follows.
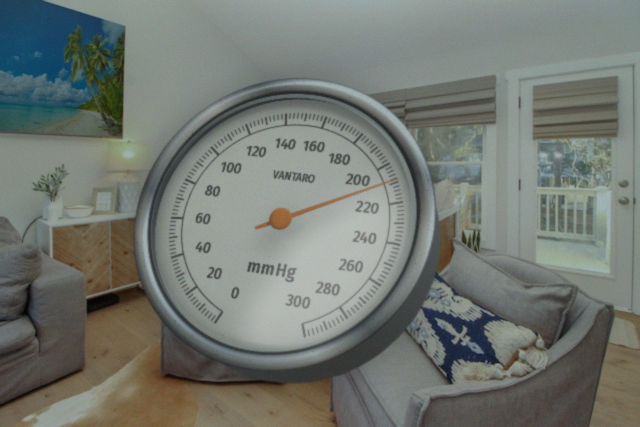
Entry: 210 mmHg
